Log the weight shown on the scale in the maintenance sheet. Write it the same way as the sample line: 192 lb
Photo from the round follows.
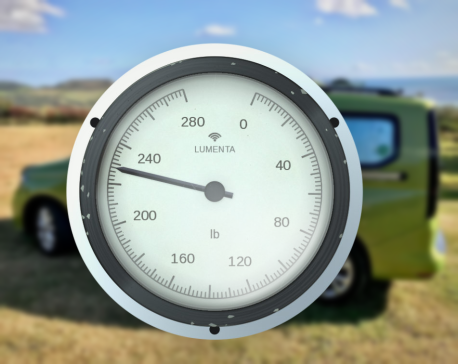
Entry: 228 lb
